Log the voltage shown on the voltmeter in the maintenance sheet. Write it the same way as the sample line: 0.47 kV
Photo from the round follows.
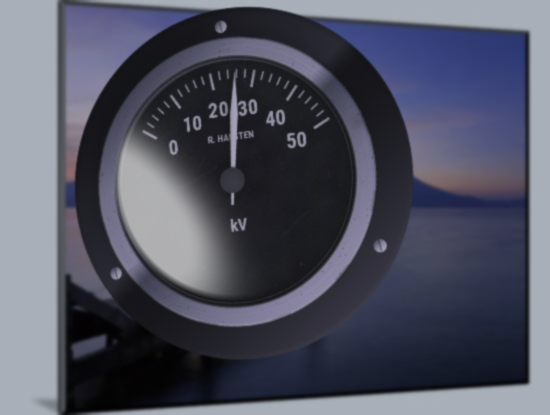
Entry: 26 kV
